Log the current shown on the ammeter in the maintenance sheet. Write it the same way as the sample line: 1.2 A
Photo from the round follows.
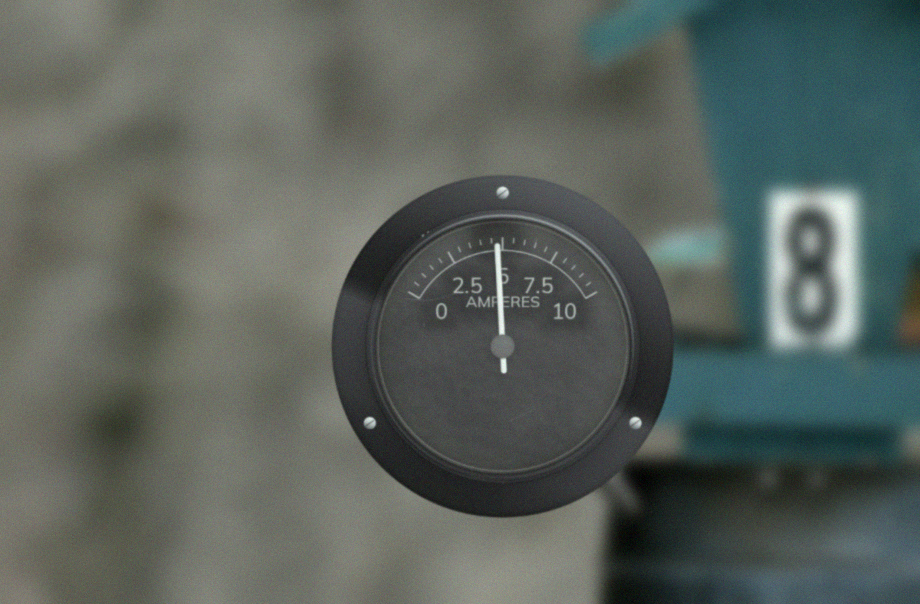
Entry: 4.75 A
